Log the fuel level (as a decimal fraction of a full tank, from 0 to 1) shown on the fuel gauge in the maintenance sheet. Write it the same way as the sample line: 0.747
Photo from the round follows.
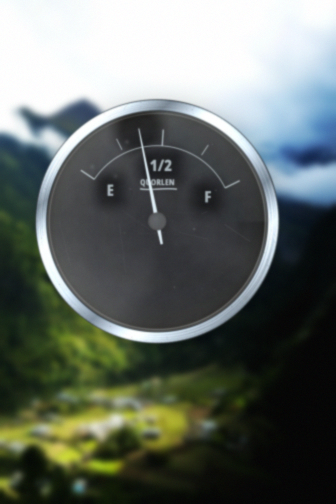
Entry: 0.375
